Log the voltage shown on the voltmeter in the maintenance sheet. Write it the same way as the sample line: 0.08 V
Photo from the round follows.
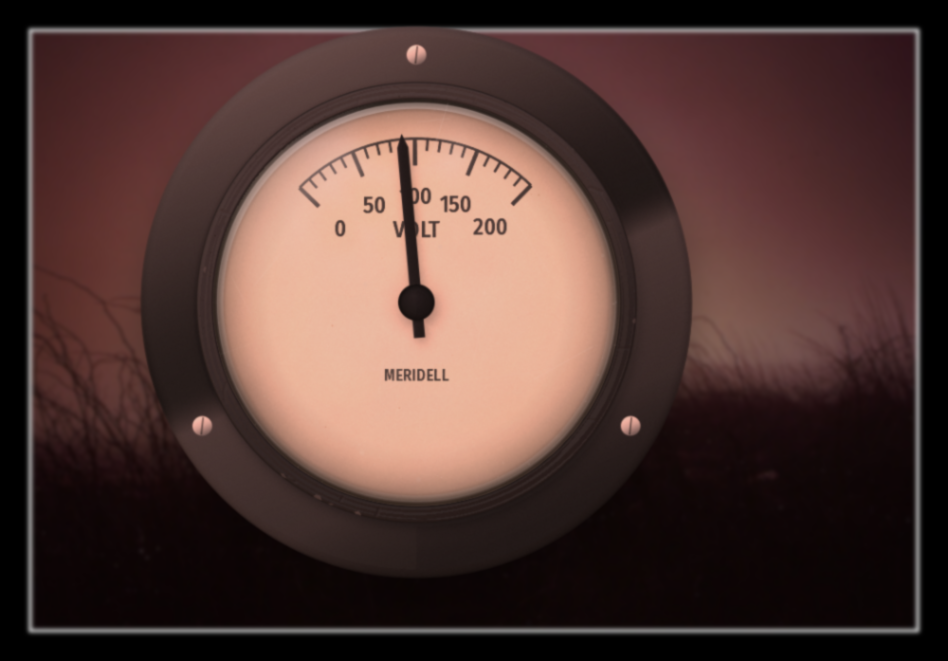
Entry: 90 V
